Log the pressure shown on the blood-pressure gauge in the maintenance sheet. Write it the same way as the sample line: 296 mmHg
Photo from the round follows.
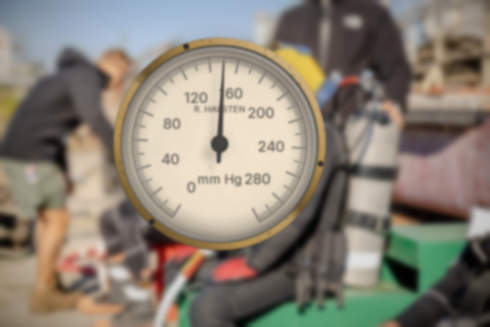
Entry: 150 mmHg
